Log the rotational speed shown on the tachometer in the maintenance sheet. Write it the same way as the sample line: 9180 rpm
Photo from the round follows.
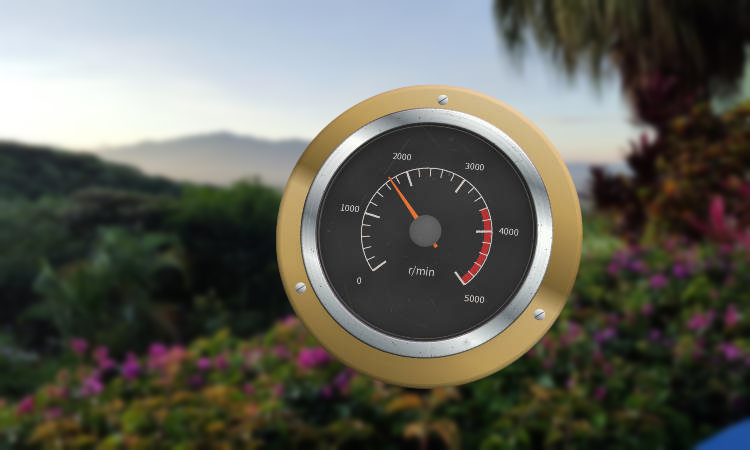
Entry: 1700 rpm
